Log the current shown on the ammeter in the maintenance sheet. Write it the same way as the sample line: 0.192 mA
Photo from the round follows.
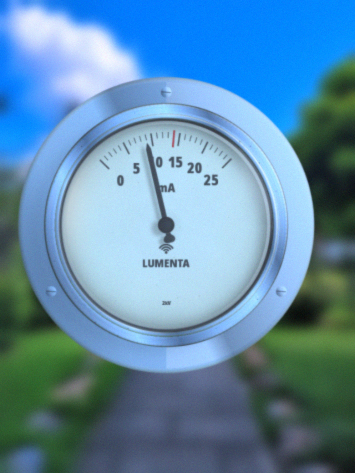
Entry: 9 mA
